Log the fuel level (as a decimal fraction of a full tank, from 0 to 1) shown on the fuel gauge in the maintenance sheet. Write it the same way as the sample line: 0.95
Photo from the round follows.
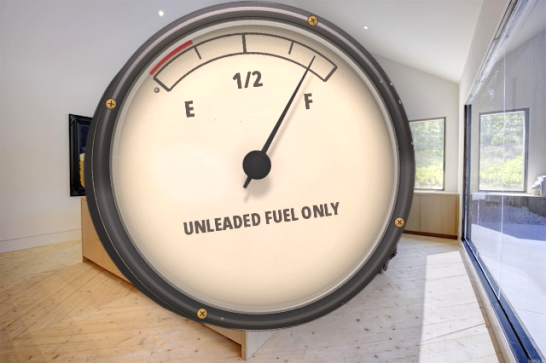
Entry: 0.875
